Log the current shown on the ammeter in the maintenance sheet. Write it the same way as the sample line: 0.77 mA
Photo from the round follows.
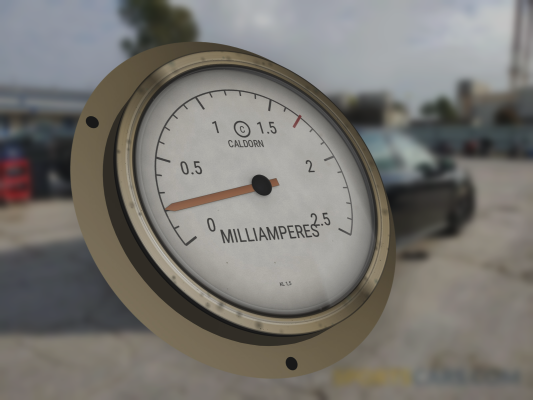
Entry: 0.2 mA
